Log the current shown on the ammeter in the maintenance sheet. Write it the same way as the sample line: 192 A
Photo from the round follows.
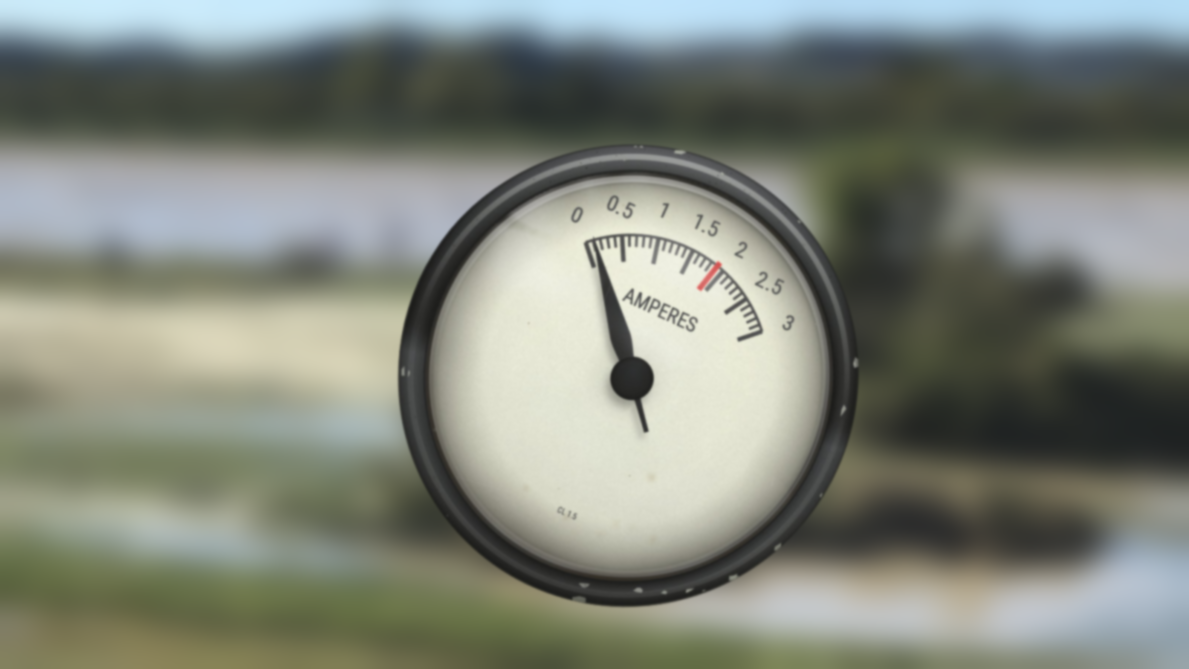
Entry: 0.1 A
